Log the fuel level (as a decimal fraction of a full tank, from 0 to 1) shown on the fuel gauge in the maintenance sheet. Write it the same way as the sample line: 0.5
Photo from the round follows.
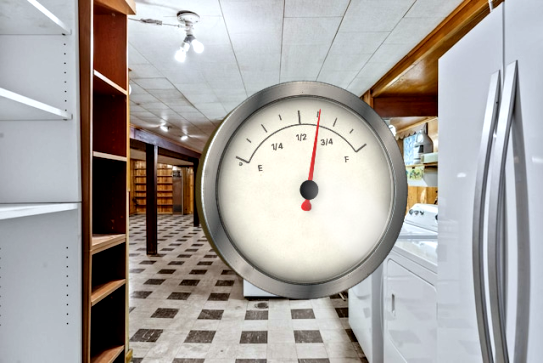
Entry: 0.625
